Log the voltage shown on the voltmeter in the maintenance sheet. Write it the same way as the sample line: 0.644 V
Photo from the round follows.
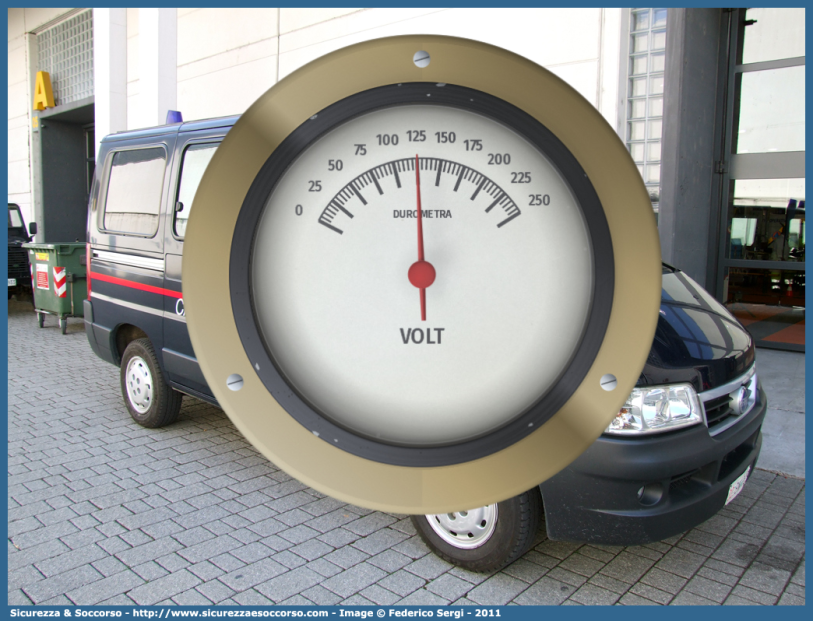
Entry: 125 V
